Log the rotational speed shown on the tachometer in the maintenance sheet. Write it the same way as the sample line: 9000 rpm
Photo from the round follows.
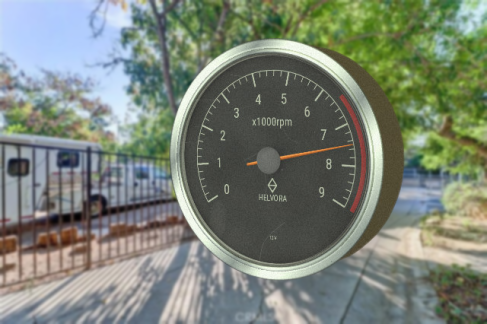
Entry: 7500 rpm
